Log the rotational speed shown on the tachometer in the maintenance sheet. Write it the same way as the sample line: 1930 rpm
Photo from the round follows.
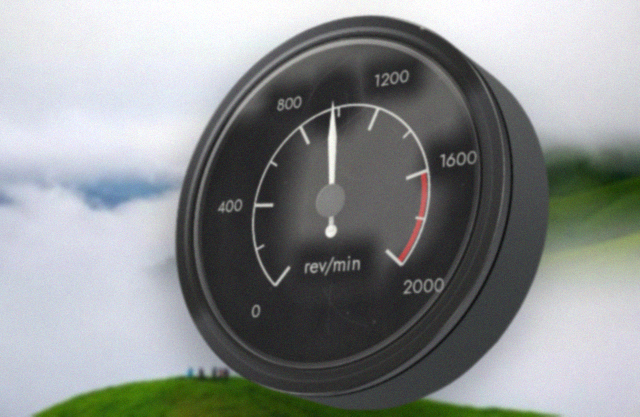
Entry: 1000 rpm
